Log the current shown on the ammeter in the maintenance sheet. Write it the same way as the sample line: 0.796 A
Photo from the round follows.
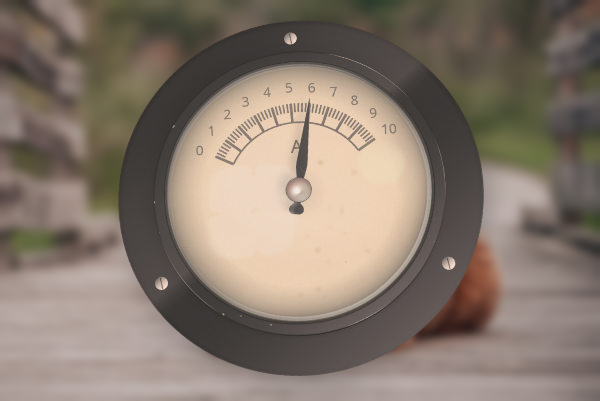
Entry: 6 A
